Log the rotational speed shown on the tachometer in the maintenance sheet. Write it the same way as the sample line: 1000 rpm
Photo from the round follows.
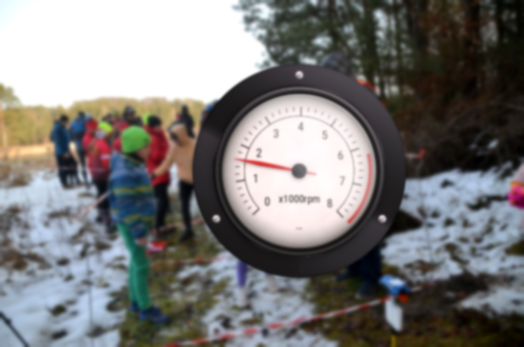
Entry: 1600 rpm
